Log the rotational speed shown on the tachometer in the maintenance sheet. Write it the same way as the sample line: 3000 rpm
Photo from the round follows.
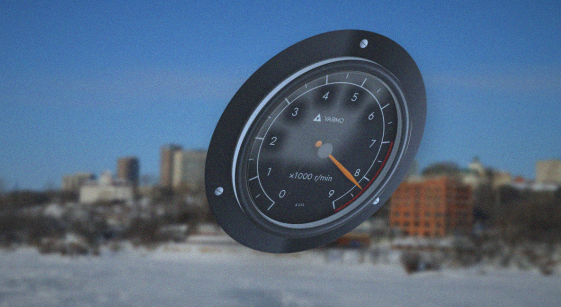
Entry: 8250 rpm
